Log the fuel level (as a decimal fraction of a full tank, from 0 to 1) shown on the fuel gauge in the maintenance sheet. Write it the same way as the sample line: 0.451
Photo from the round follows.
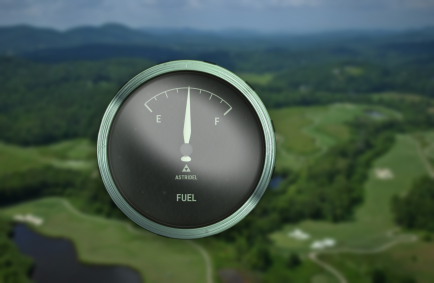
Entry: 0.5
